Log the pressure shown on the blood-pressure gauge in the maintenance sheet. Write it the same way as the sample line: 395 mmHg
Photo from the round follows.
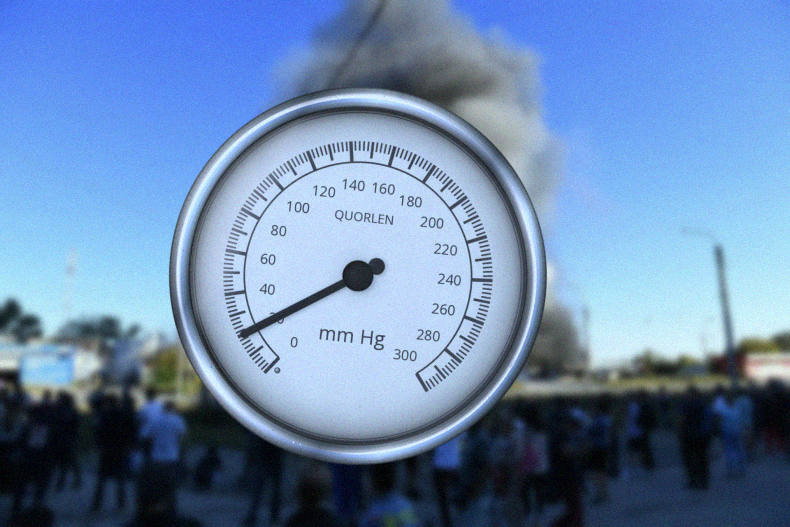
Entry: 20 mmHg
